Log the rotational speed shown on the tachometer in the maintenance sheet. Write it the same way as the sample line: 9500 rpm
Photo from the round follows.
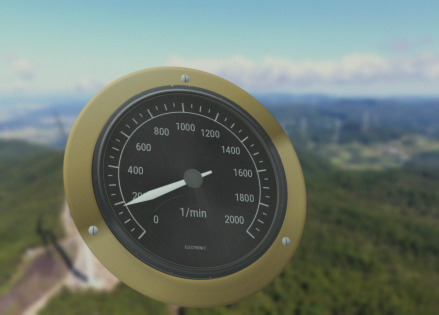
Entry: 175 rpm
